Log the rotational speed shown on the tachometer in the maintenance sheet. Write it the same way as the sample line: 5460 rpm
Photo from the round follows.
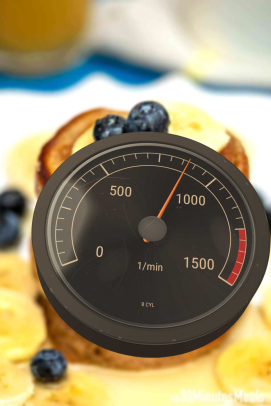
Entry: 875 rpm
